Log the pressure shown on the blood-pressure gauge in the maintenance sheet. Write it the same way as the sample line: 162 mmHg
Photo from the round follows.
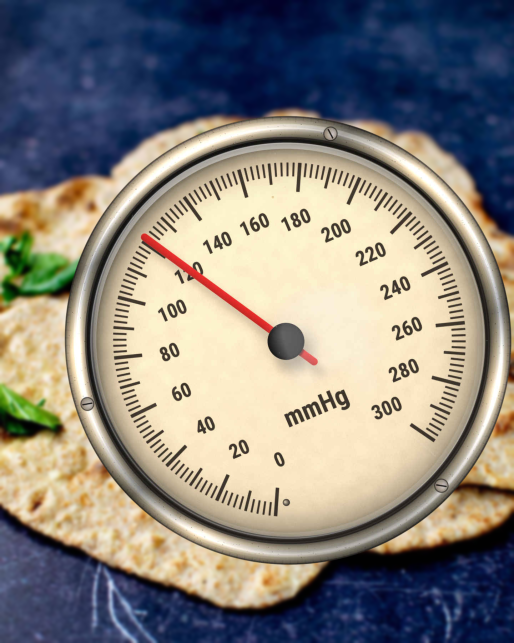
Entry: 122 mmHg
